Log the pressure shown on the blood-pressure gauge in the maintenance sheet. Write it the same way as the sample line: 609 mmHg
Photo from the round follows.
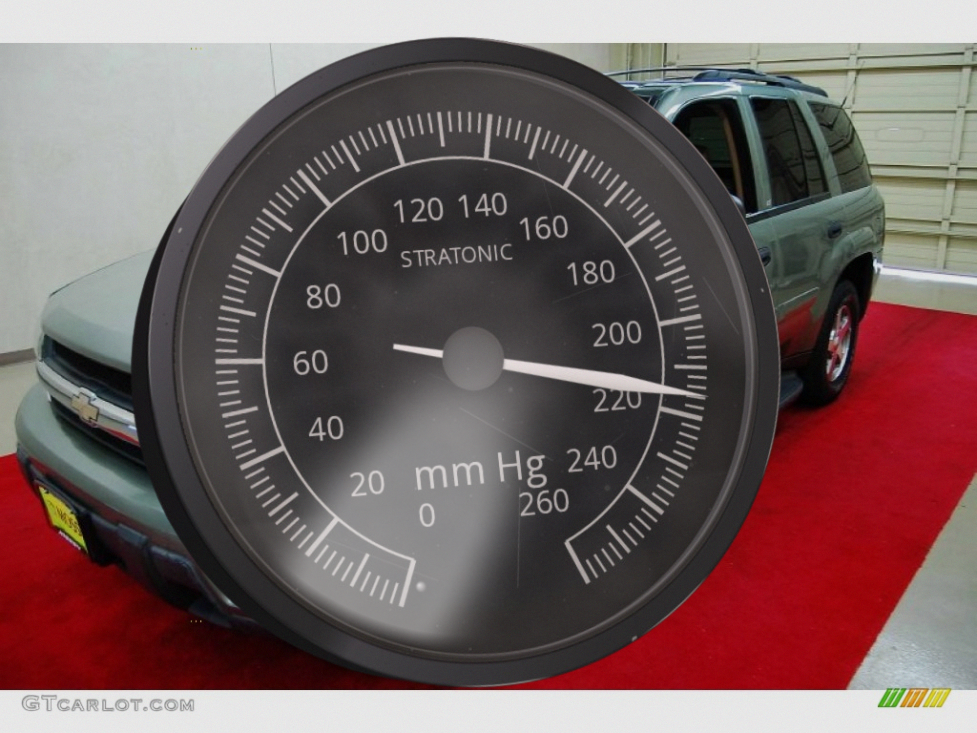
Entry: 216 mmHg
